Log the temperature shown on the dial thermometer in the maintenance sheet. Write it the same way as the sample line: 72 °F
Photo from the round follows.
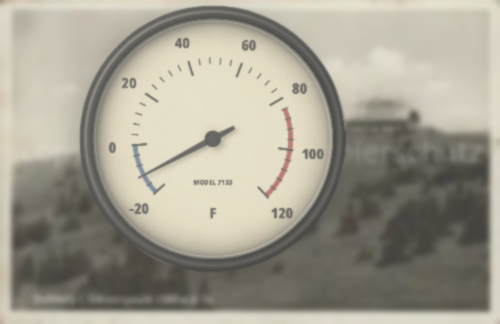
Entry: -12 °F
